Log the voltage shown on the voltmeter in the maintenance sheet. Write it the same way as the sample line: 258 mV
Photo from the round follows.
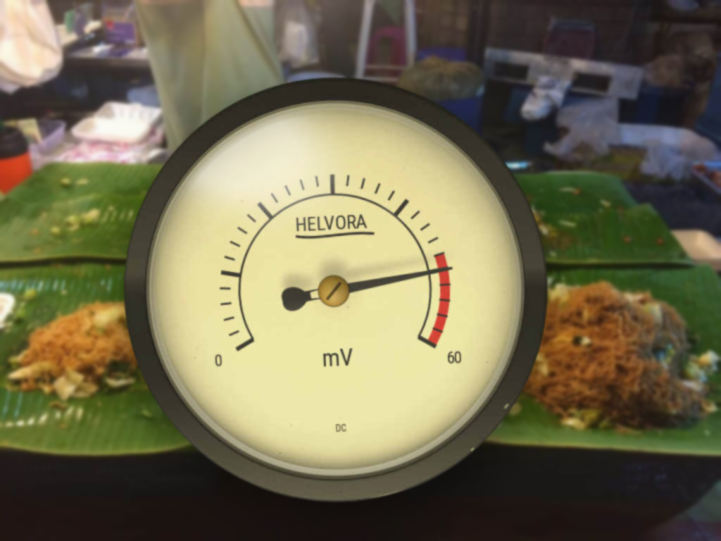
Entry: 50 mV
